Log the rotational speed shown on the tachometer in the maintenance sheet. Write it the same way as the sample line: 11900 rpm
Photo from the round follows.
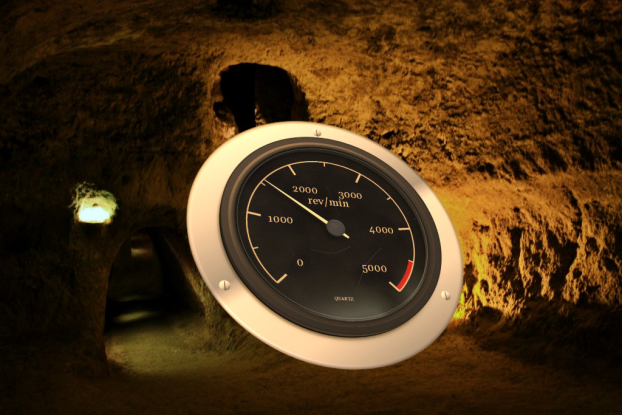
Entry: 1500 rpm
